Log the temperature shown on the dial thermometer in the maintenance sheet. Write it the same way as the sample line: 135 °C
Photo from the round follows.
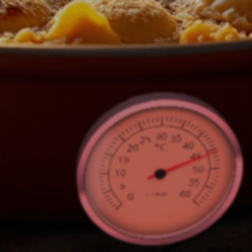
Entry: 45 °C
